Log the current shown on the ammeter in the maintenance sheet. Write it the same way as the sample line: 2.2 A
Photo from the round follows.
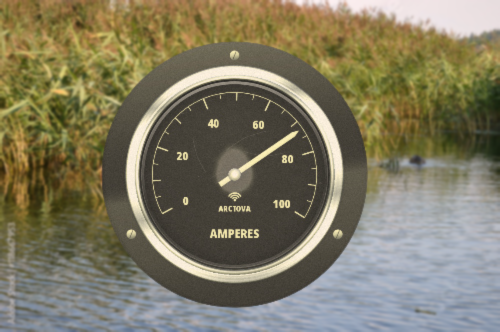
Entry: 72.5 A
